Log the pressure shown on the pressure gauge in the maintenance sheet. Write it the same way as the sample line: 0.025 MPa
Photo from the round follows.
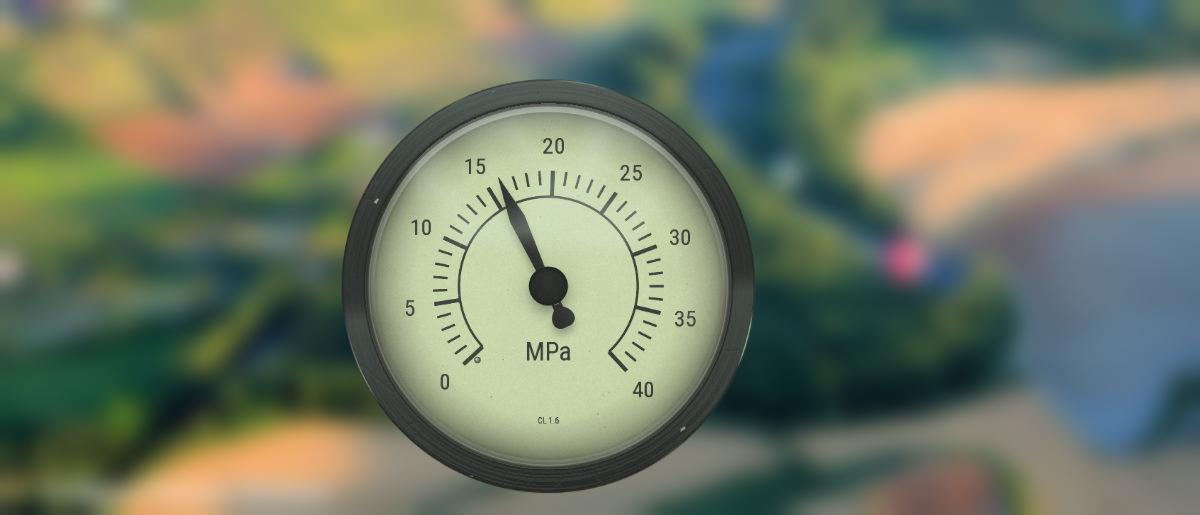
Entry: 16 MPa
